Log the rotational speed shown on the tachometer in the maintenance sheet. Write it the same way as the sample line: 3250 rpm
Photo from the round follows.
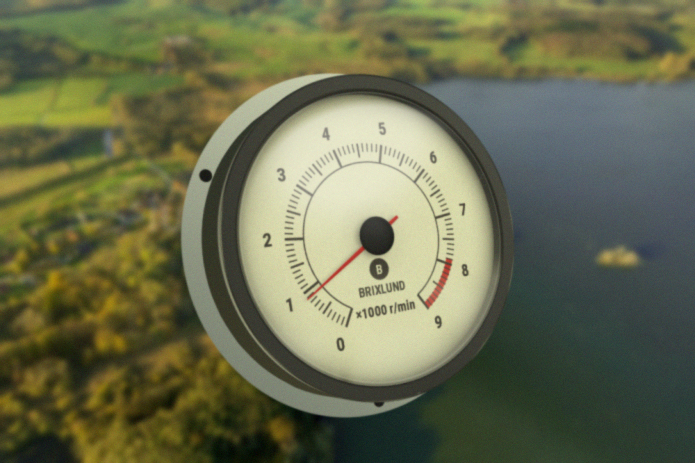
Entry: 900 rpm
